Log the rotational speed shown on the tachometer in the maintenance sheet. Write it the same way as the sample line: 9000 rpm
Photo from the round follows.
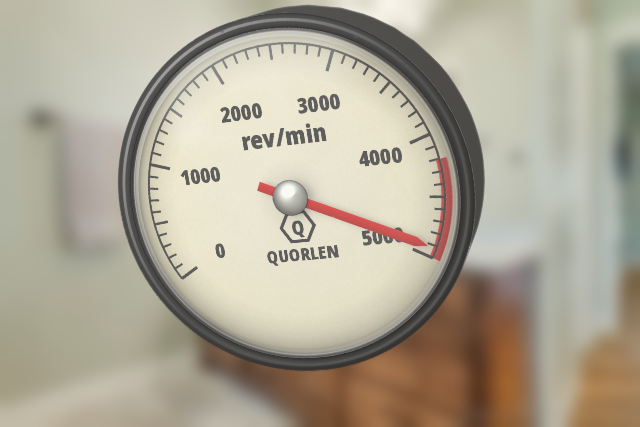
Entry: 4900 rpm
